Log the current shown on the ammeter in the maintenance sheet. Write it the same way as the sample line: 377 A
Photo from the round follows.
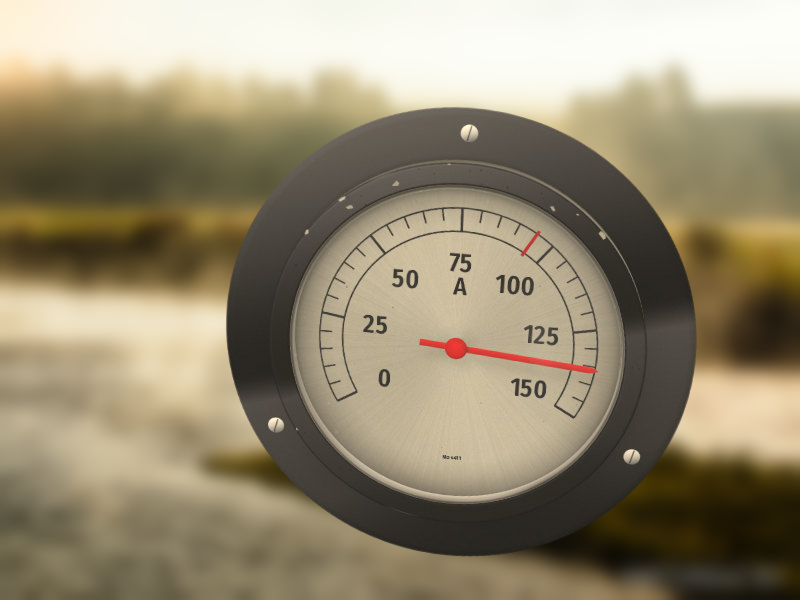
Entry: 135 A
